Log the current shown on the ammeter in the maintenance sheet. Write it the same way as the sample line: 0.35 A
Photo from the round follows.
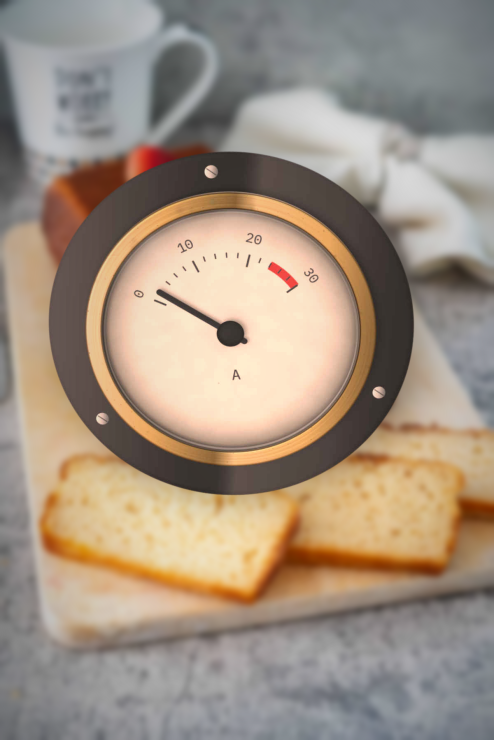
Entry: 2 A
